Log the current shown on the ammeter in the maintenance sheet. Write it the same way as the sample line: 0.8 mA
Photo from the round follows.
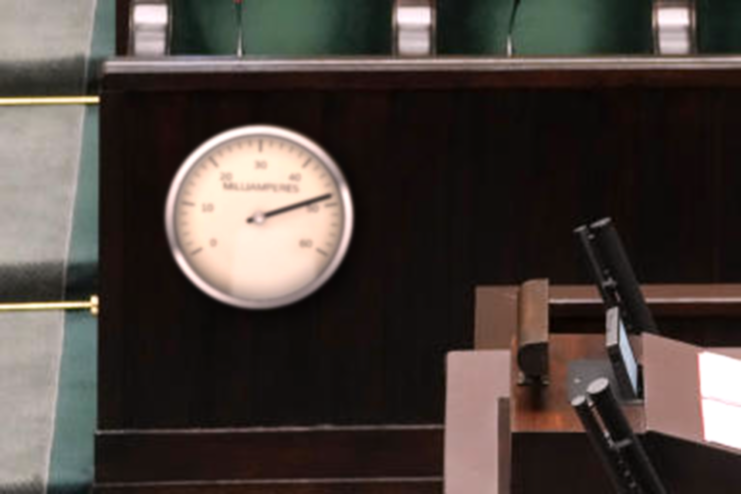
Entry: 48 mA
